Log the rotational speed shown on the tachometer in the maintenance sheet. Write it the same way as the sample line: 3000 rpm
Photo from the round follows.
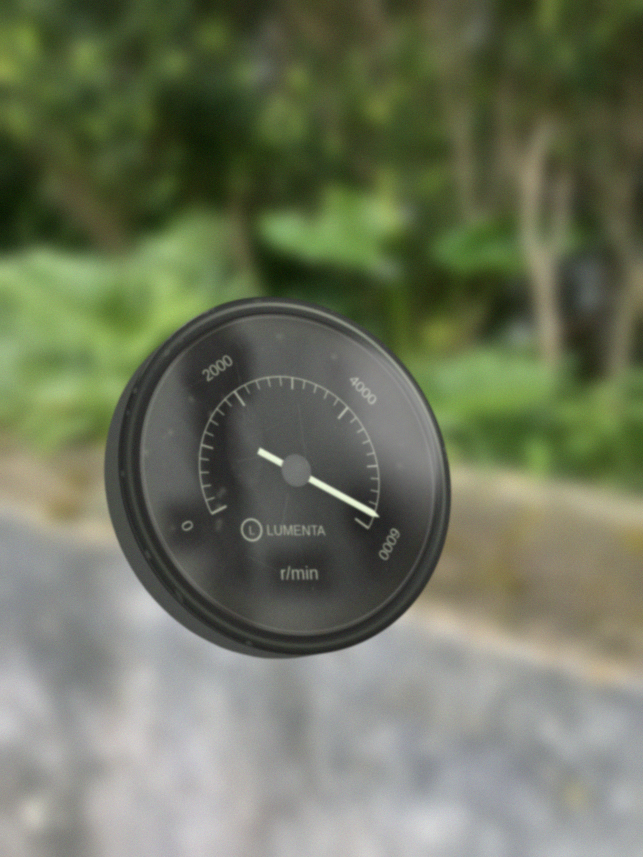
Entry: 5800 rpm
